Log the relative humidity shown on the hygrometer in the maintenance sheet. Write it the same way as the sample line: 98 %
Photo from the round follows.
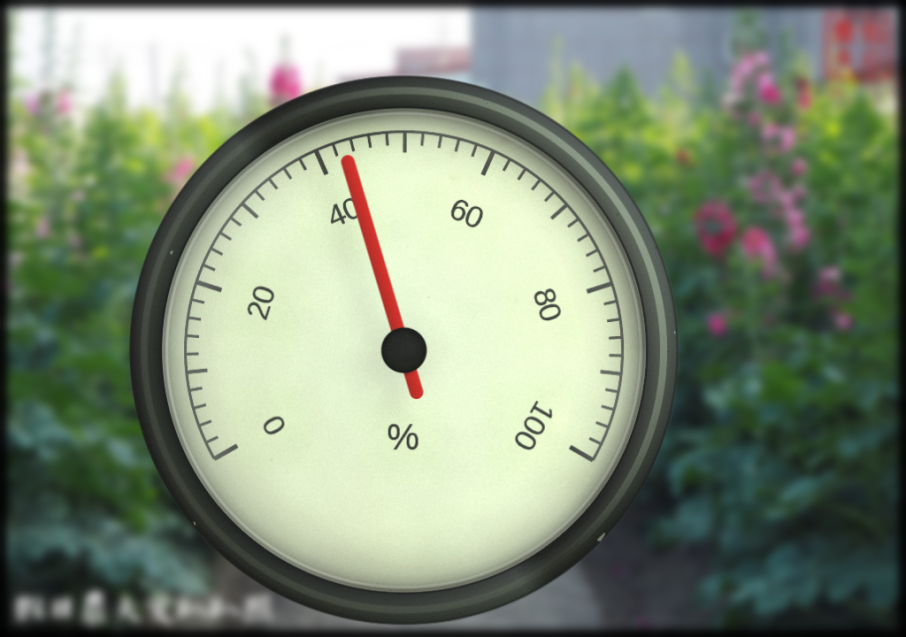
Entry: 43 %
